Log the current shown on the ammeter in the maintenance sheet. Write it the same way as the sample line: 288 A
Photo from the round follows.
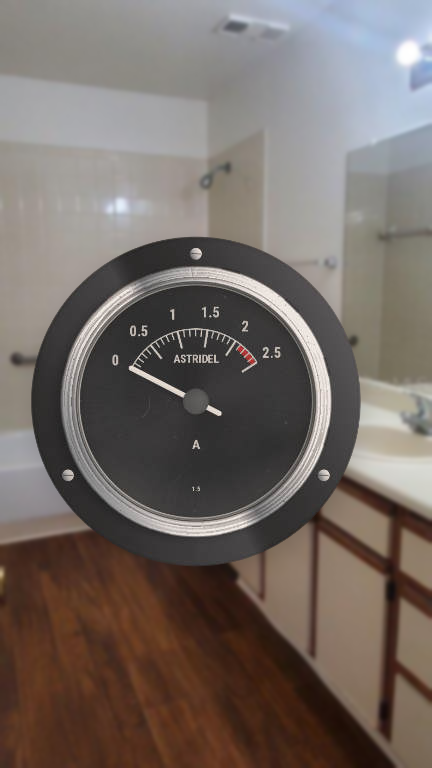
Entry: 0 A
